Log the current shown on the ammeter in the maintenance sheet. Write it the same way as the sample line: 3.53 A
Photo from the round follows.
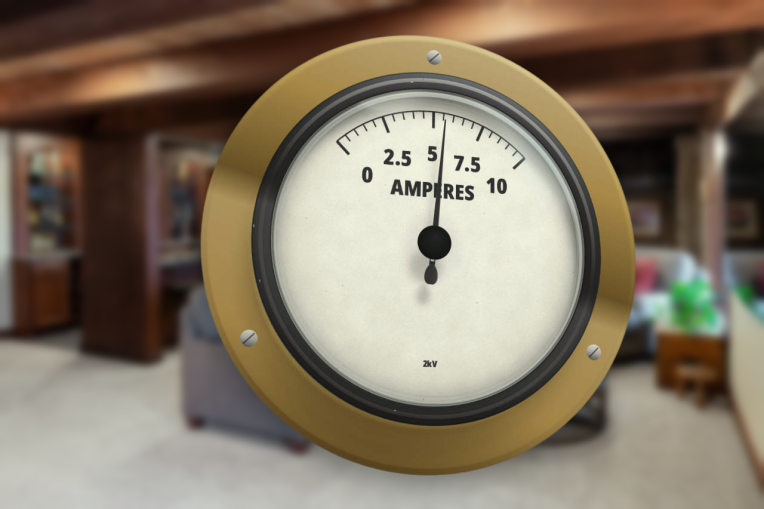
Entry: 5.5 A
